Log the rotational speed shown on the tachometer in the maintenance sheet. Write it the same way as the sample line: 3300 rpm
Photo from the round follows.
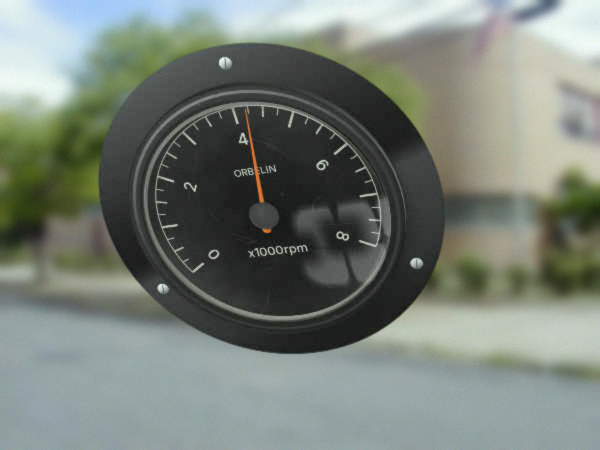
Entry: 4250 rpm
